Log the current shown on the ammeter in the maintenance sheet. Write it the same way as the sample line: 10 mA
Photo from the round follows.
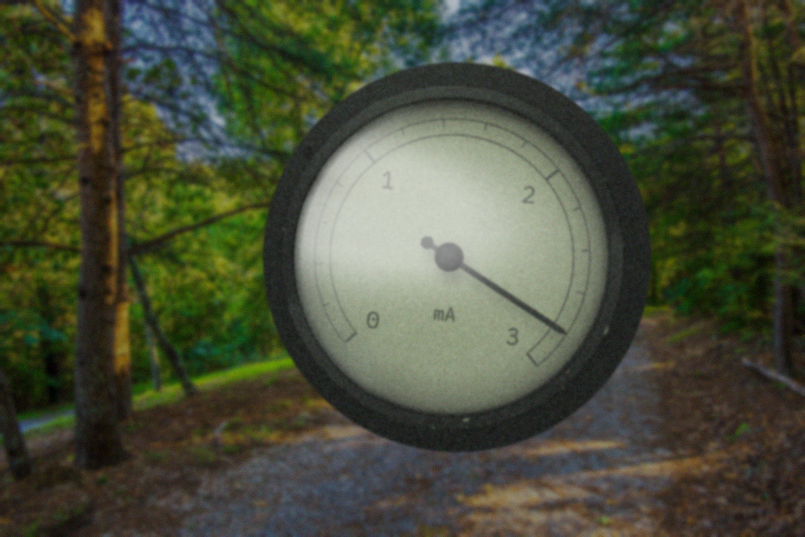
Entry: 2.8 mA
